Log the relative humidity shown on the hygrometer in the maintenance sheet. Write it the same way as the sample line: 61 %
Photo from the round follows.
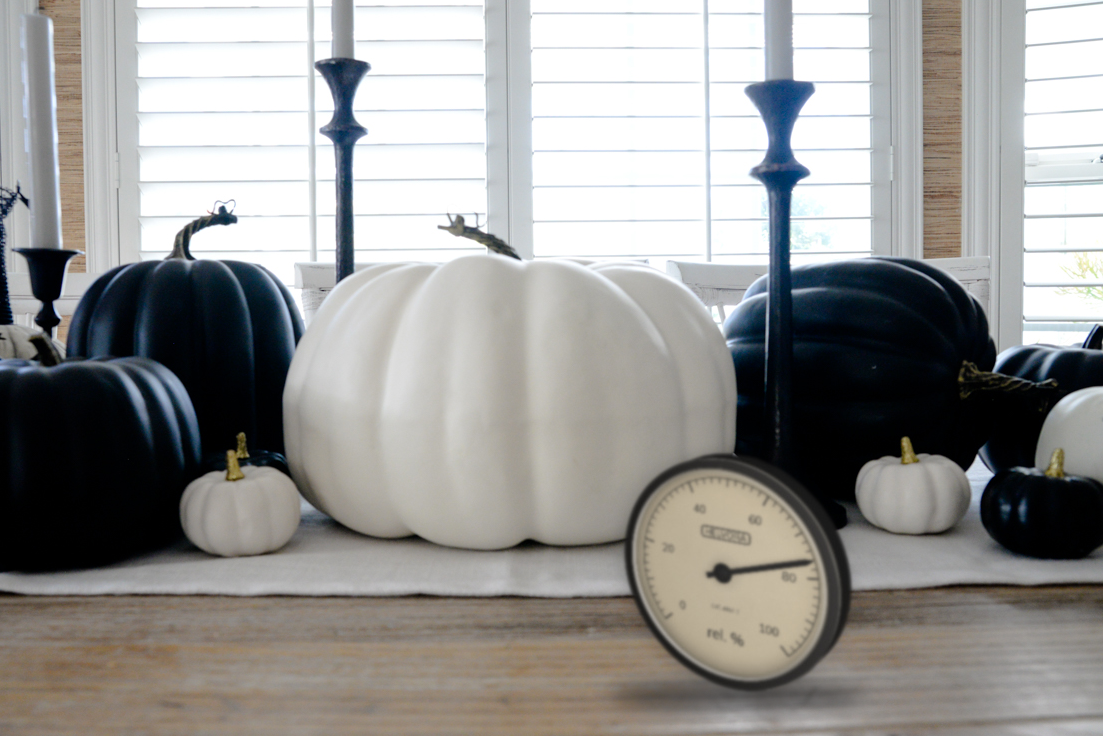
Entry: 76 %
